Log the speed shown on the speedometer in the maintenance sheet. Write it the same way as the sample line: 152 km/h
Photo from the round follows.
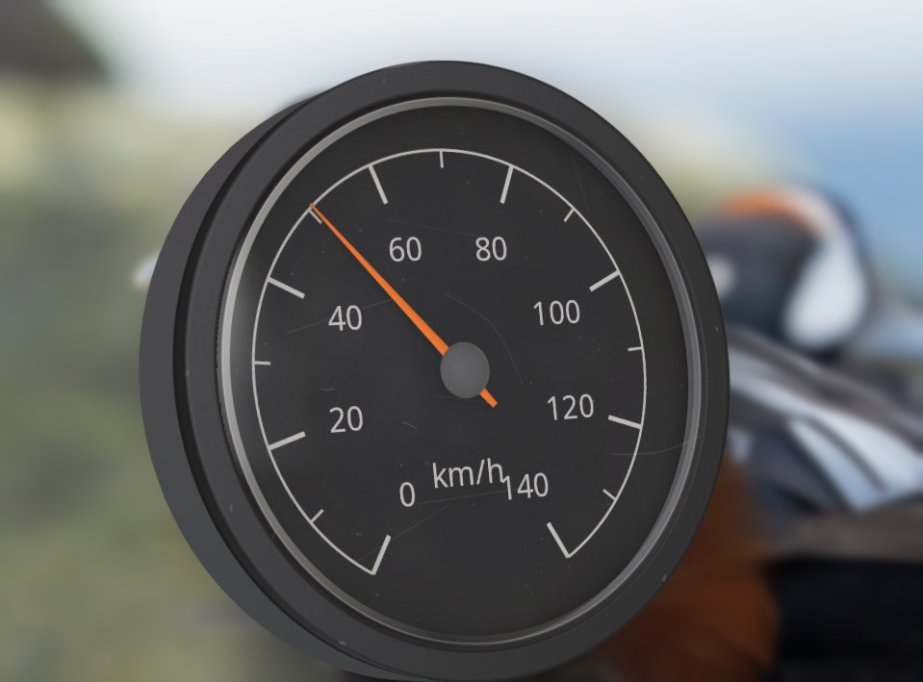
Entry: 50 km/h
